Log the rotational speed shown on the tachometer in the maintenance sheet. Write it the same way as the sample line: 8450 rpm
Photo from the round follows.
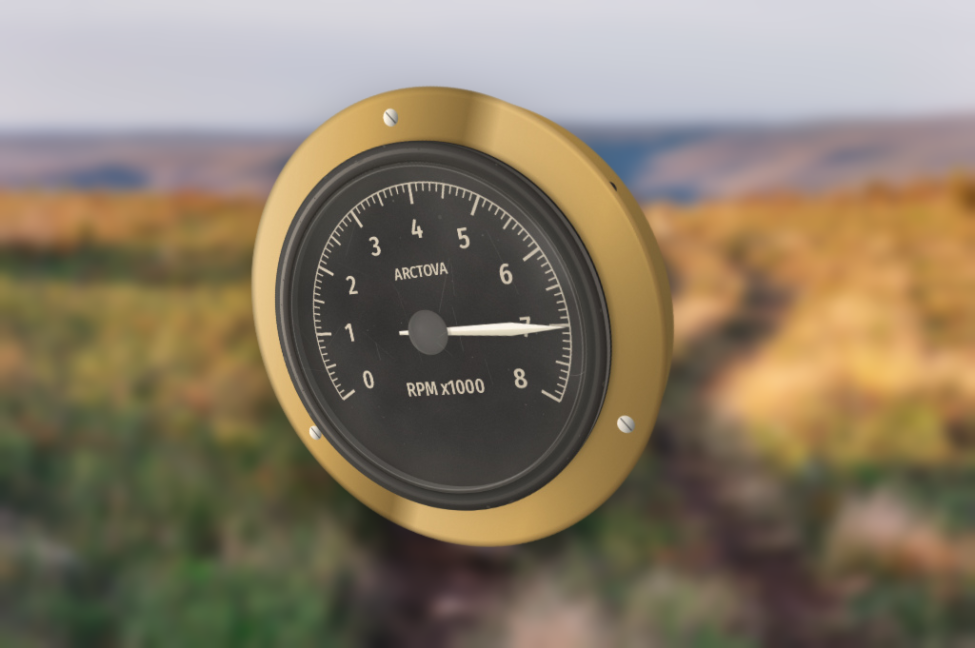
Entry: 7000 rpm
